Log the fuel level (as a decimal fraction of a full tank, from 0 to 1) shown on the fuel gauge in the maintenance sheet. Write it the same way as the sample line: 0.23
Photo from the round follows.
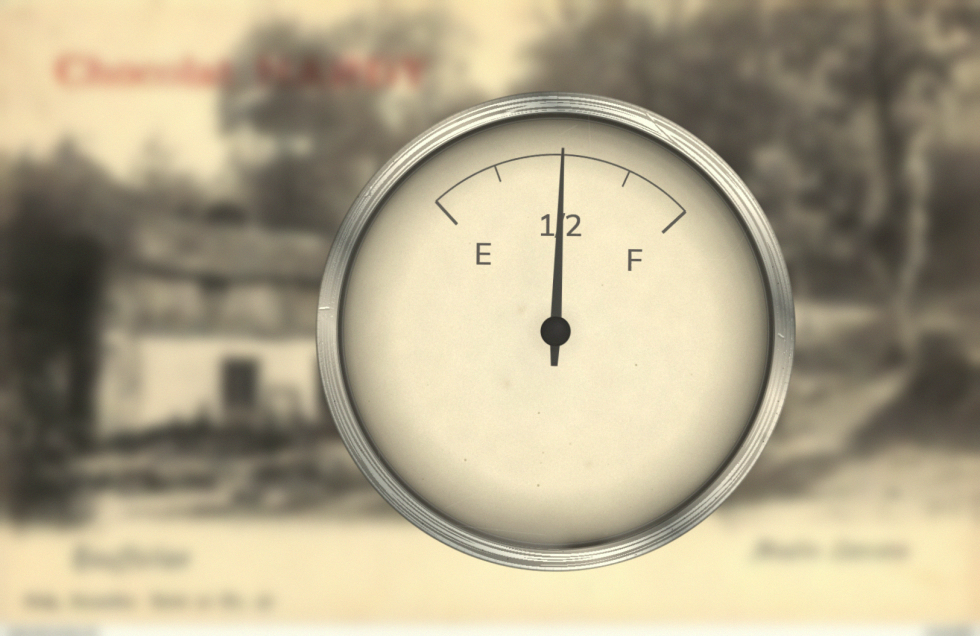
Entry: 0.5
